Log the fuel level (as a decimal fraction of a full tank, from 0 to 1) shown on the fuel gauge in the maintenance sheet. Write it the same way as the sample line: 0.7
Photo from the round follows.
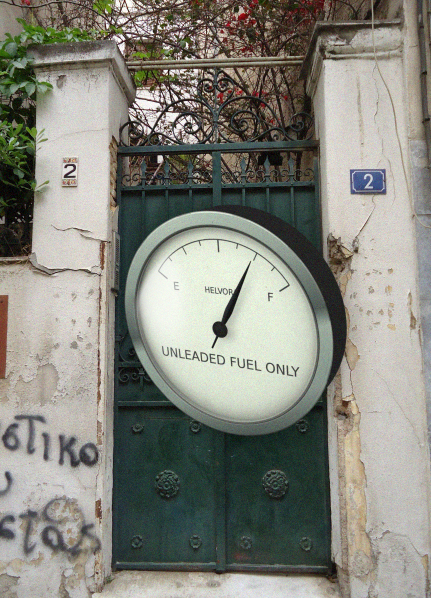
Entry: 0.75
